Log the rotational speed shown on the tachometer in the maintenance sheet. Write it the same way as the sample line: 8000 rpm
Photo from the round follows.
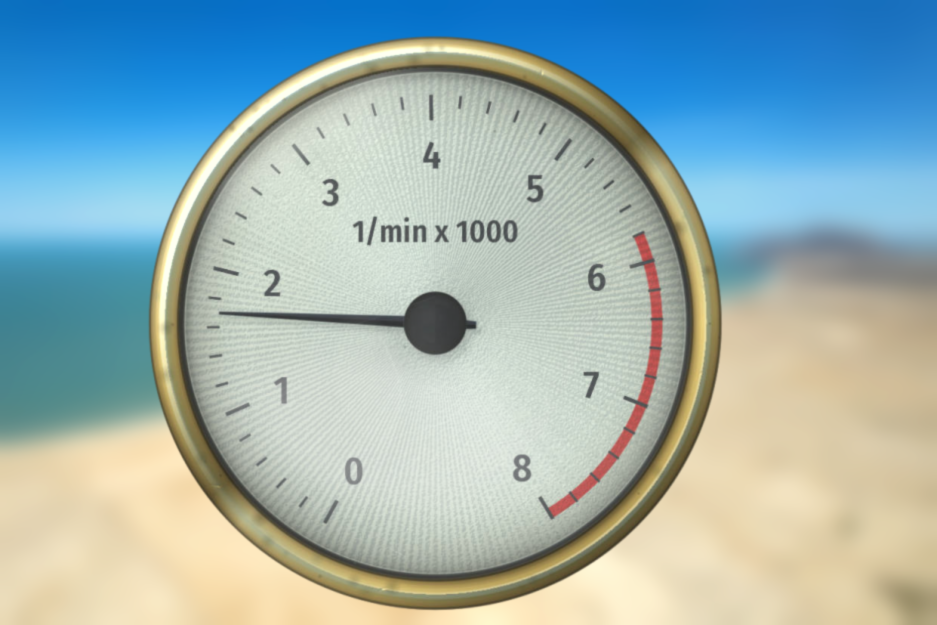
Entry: 1700 rpm
